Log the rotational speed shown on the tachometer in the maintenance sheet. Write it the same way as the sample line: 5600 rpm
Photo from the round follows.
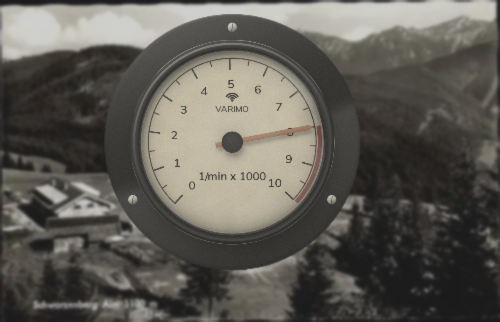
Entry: 8000 rpm
